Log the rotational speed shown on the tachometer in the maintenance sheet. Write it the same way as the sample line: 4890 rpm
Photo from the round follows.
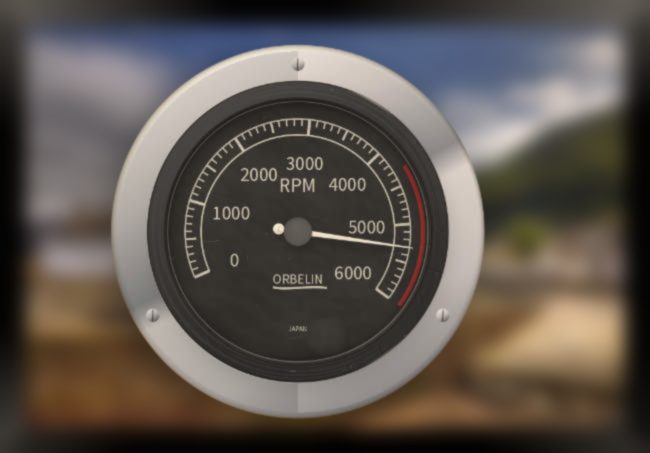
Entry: 5300 rpm
